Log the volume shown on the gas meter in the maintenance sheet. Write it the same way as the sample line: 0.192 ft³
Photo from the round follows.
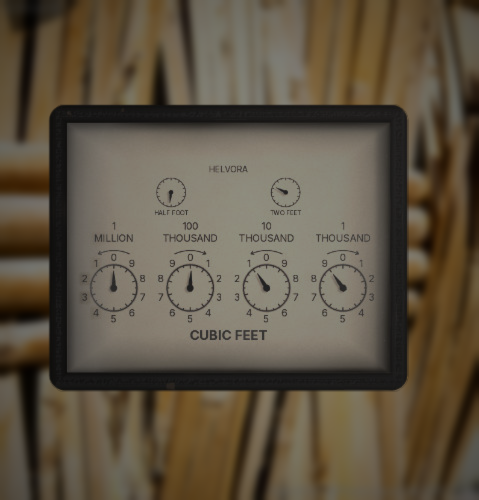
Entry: 900 ft³
